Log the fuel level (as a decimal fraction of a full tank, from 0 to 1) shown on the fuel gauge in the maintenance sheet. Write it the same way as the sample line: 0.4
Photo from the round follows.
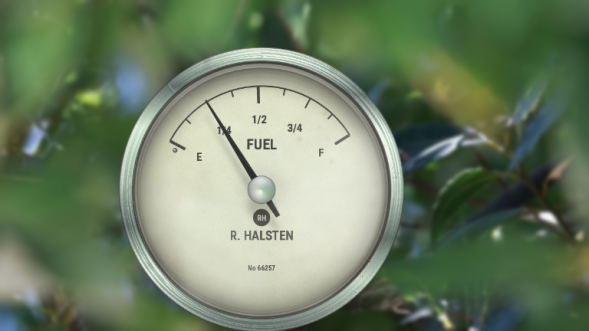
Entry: 0.25
